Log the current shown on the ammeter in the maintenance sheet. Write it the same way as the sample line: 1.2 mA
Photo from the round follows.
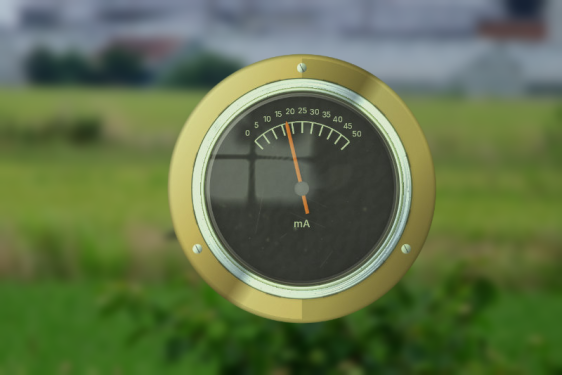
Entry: 17.5 mA
